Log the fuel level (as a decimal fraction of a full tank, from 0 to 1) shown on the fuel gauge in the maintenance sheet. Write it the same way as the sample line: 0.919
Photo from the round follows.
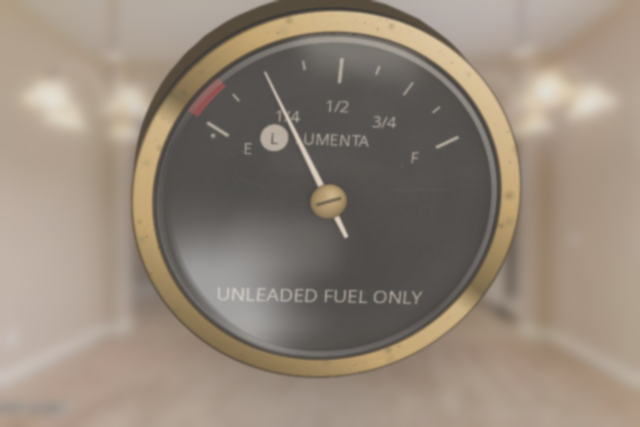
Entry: 0.25
